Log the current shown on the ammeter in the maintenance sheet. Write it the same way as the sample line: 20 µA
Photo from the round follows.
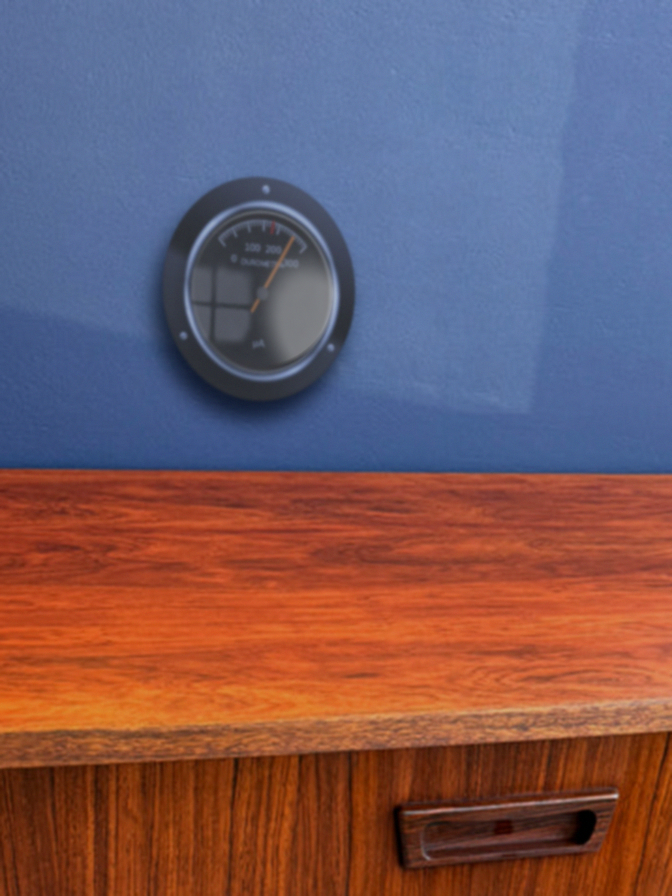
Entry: 250 µA
